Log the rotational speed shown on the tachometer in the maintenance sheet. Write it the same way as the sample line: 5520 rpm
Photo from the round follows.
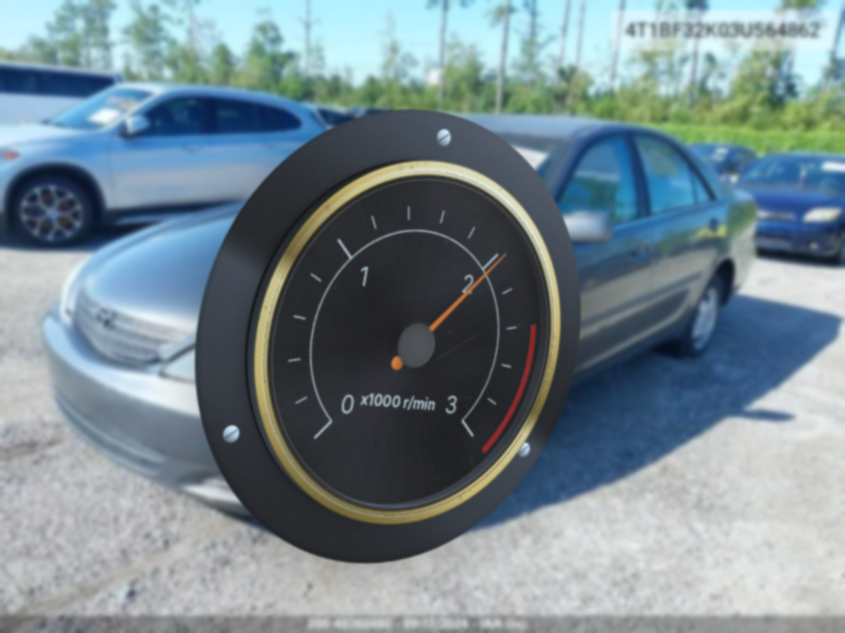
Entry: 2000 rpm
